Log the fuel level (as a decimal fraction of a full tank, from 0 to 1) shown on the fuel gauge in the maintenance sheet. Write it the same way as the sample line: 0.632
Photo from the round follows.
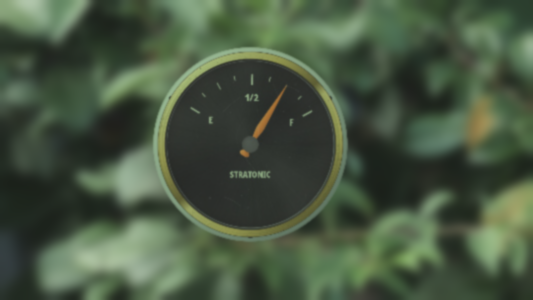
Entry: 0.75
